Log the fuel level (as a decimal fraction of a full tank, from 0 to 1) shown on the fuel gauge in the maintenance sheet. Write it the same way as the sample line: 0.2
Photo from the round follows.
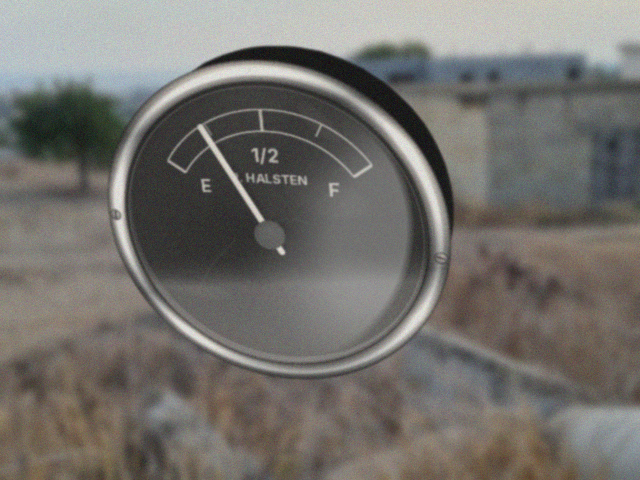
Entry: 0.25
